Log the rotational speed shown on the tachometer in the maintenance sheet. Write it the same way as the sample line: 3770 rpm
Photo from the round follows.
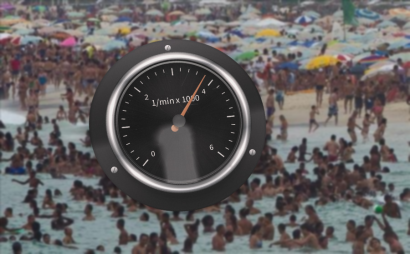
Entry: 3800 rpm
